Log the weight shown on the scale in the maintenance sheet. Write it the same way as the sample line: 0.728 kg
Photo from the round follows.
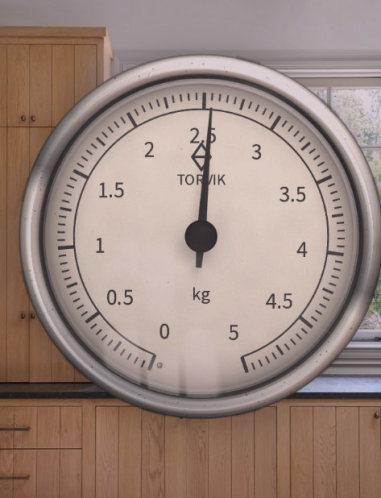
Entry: 2.55 kg
